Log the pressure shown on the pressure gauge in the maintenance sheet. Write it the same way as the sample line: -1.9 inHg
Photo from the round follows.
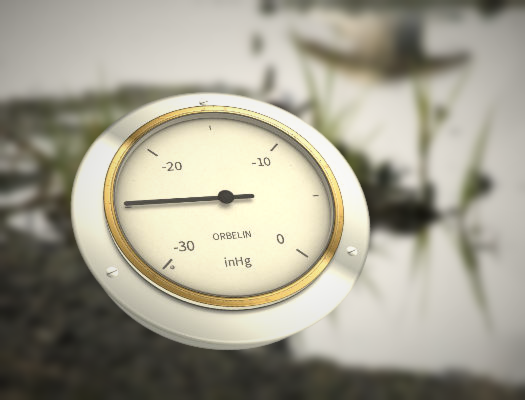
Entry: -25 inHg
